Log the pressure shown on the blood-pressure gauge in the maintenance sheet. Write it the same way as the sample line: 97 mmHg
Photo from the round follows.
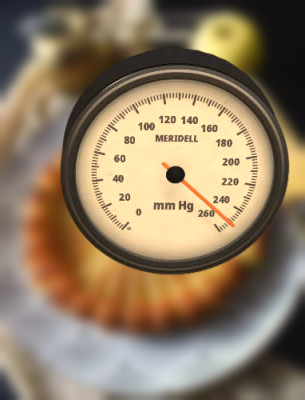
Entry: 250 mmHg
